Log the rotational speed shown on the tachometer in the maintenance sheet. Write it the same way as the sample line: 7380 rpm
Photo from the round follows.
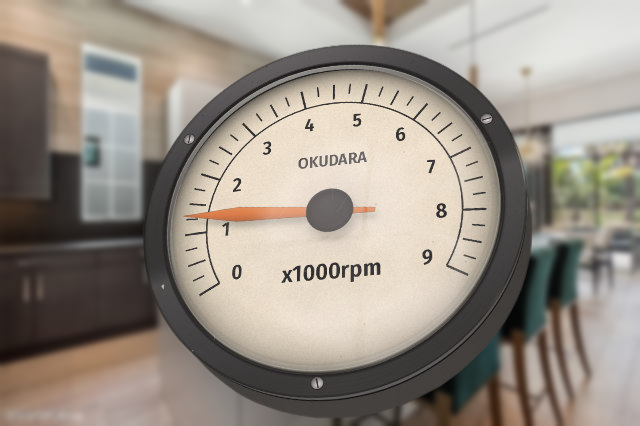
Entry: 1250 rpm
